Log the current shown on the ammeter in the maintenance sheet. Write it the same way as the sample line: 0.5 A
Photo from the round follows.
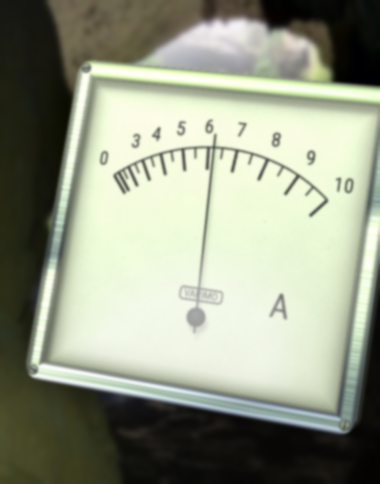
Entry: 6.25 A
